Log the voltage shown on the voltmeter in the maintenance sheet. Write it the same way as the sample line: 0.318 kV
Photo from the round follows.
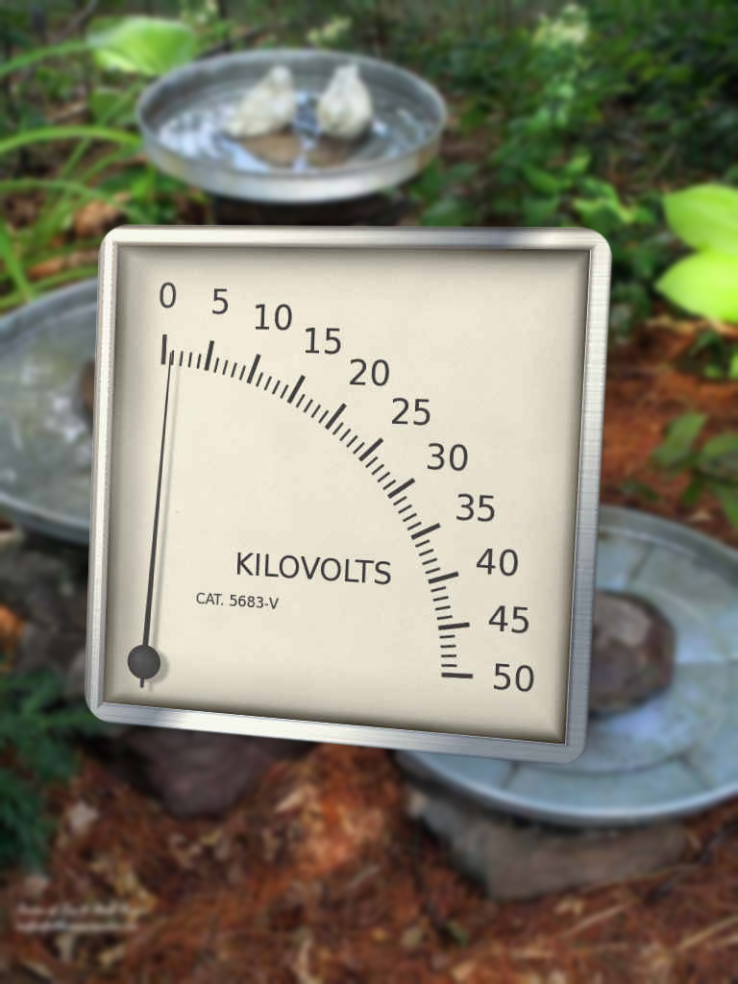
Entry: 1 kV
